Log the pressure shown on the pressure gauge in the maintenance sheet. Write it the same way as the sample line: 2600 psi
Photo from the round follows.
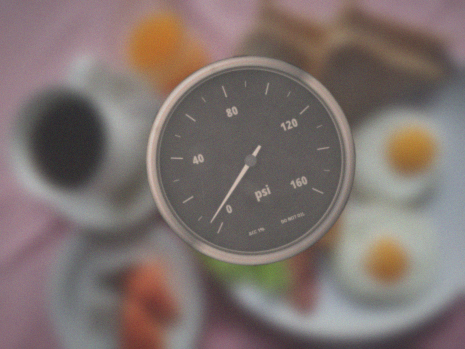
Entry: 5 psi
